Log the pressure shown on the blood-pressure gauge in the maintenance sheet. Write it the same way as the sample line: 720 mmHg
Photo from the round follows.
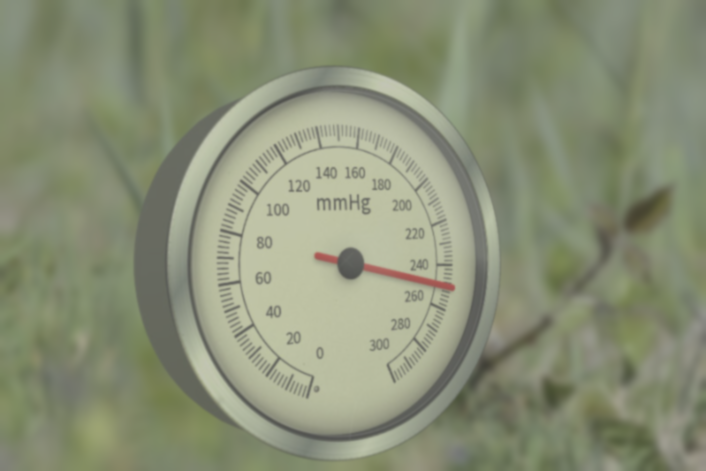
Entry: 250 mmHg
